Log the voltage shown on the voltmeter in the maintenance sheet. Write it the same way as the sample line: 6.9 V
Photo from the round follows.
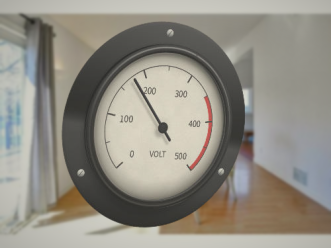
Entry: 175 V
